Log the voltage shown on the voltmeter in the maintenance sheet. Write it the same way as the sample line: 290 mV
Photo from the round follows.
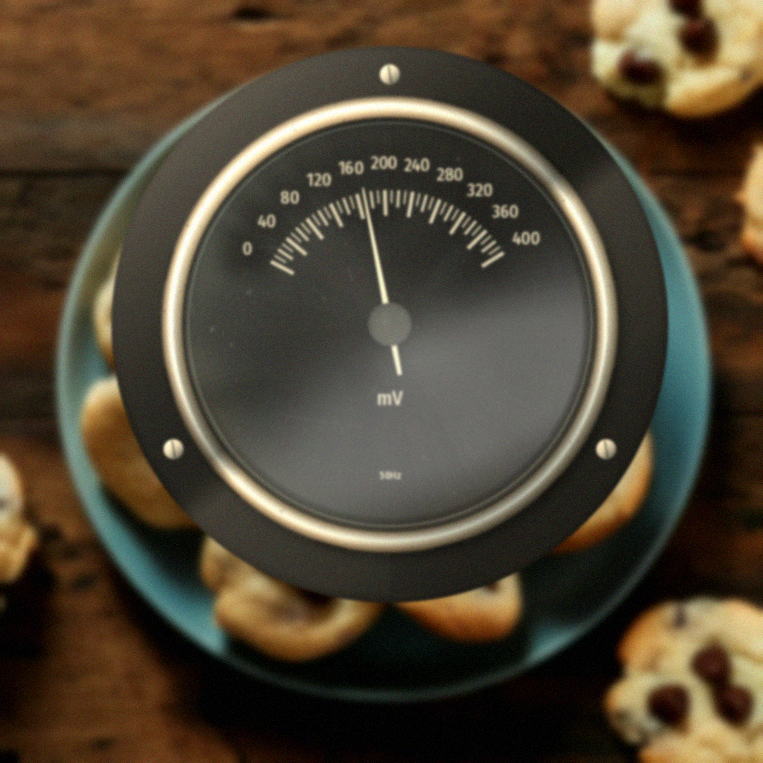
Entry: 170 mV
